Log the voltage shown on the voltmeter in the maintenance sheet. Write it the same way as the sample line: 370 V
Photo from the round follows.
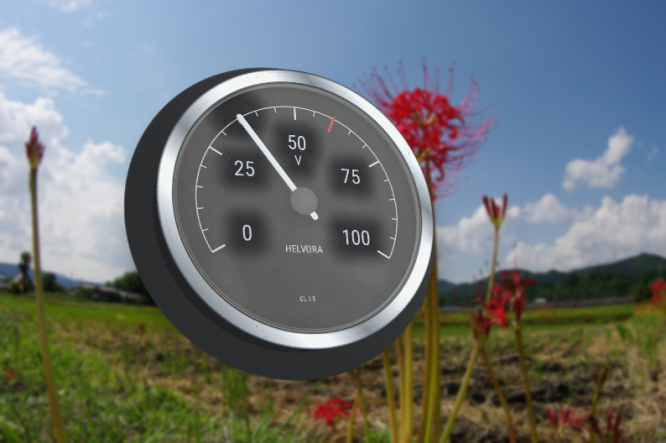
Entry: 35 V
